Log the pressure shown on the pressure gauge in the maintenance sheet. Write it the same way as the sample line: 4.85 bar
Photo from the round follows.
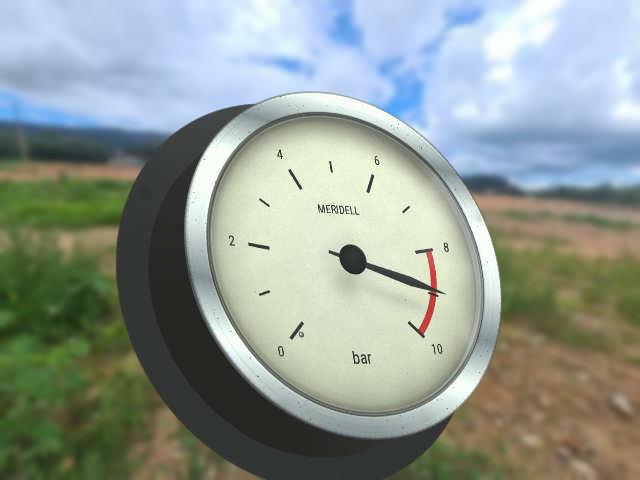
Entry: 9 bar
